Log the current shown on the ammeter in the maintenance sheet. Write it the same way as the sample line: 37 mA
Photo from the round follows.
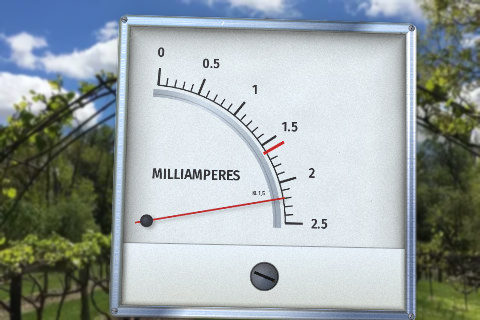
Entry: 2.2 mA
